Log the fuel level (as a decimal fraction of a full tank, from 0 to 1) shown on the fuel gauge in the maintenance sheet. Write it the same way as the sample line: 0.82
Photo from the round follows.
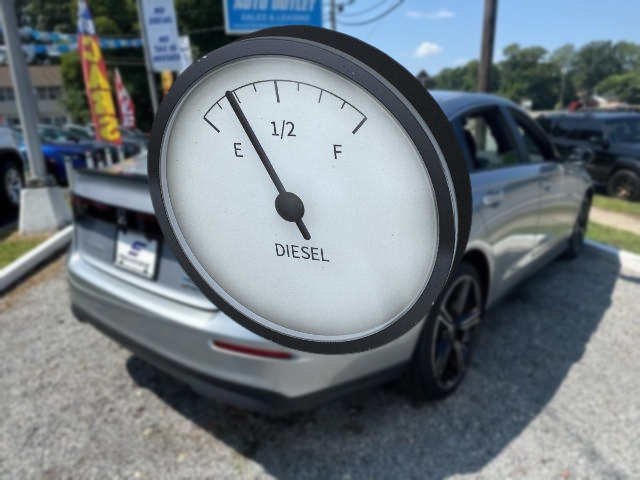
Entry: 0.25
